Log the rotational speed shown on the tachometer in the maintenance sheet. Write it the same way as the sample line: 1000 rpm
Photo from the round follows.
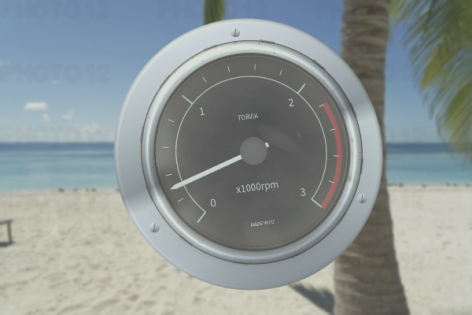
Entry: 300 rpm
